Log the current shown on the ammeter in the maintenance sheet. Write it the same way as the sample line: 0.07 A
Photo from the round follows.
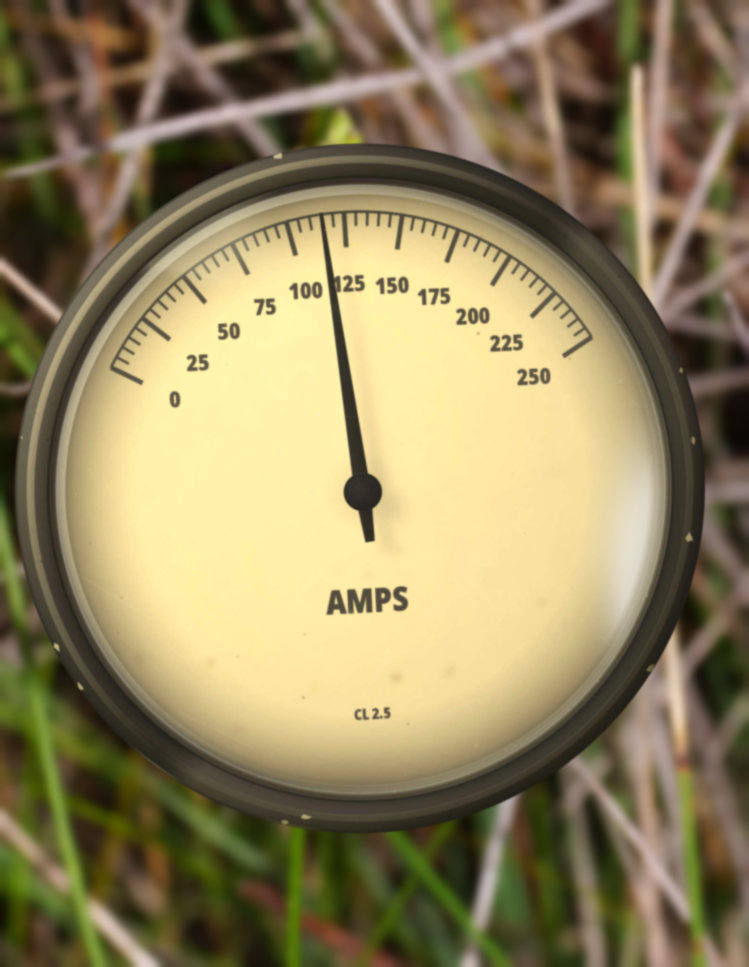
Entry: 115 A
